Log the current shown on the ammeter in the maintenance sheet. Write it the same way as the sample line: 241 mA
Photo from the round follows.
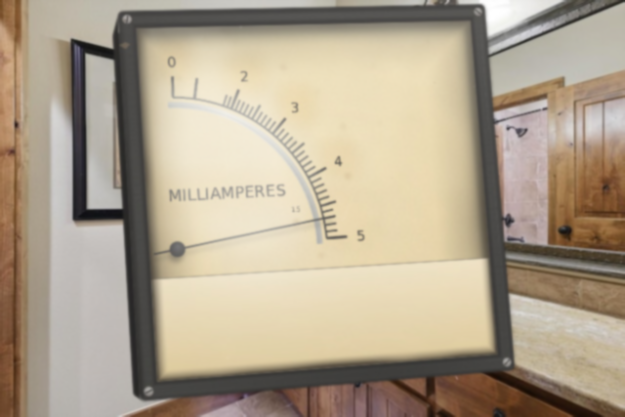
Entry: 4.7 mA
